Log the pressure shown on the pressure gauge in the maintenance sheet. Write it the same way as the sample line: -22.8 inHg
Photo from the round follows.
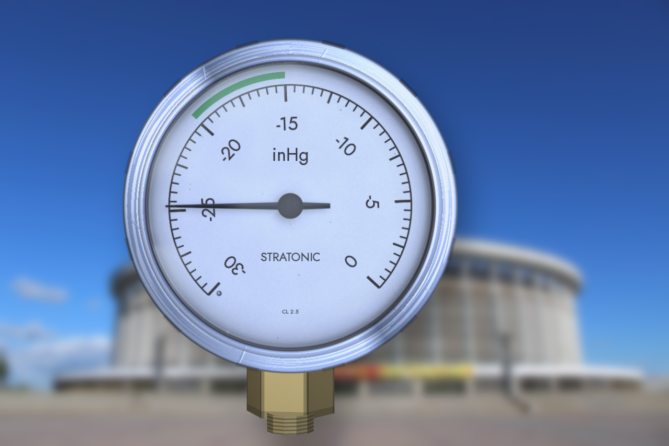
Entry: -24.75 inHg
